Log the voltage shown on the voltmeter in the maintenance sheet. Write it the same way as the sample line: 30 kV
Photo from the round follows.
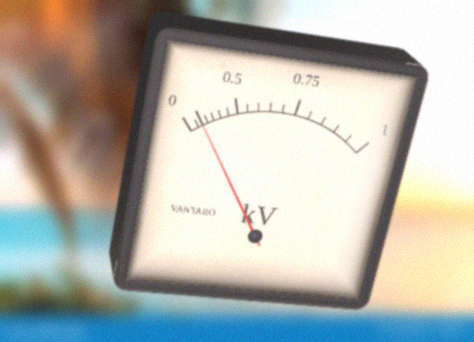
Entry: 0.25 kV
